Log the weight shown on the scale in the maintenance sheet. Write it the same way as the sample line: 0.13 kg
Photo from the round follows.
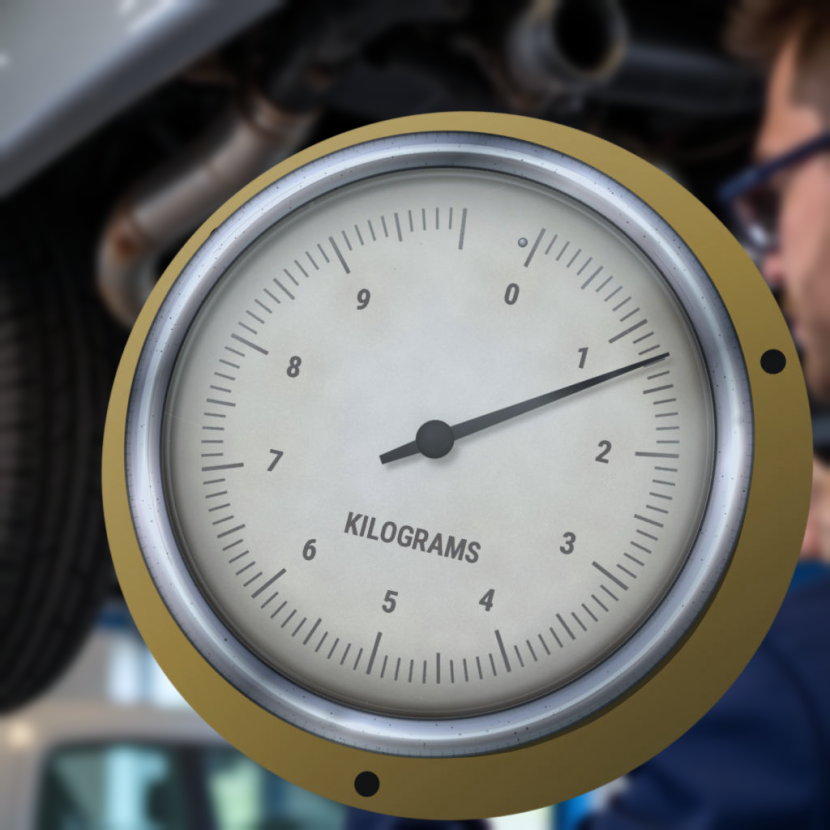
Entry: 1.3 kg
